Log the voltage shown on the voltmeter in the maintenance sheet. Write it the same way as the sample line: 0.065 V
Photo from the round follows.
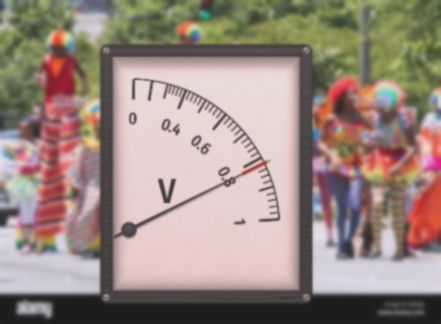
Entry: 0.82 V
